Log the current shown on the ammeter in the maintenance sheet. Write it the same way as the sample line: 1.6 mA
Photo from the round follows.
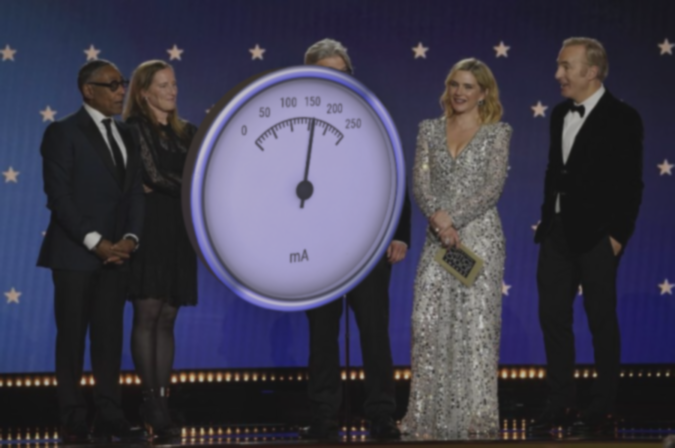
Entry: 150 mA
